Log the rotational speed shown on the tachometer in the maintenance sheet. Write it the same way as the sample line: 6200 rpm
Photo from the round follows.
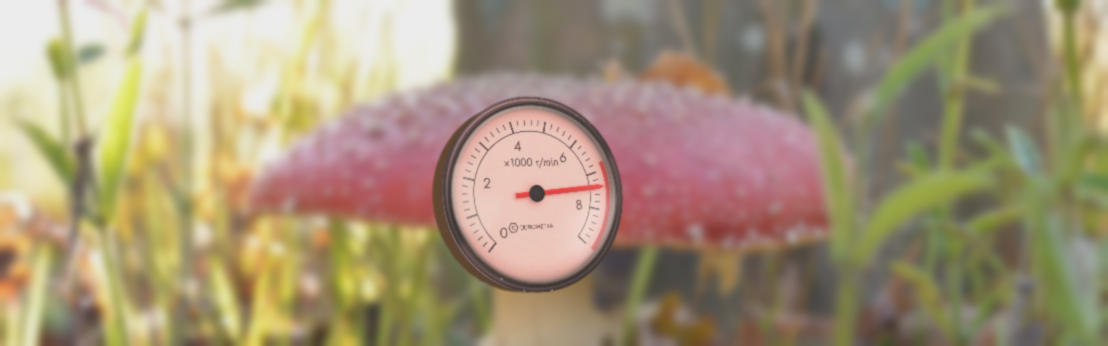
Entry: 7400 rpm
